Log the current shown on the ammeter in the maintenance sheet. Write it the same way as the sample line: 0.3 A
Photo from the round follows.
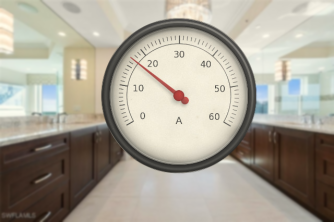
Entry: 17 A
